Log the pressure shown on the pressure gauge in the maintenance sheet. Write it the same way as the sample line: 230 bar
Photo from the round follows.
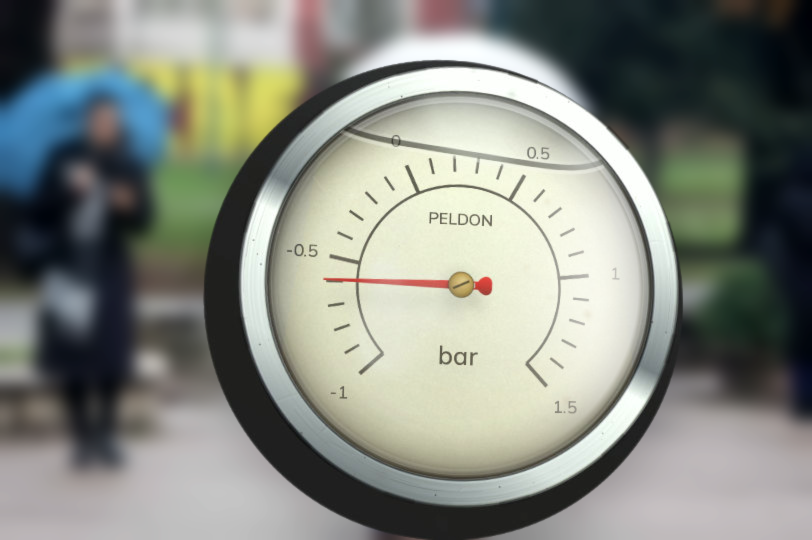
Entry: -0.6 bar
